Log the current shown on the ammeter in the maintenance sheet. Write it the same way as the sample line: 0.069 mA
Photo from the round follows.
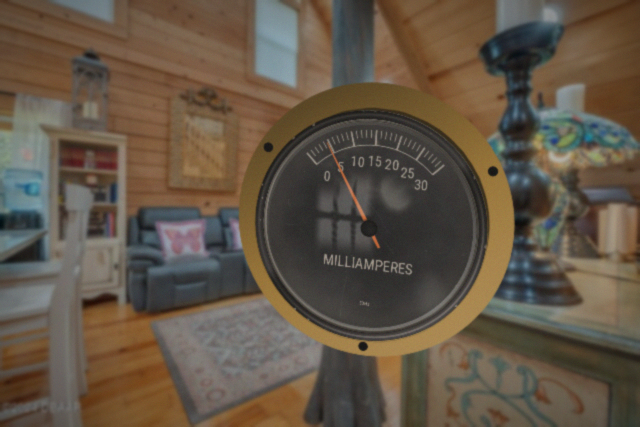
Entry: 5 mA
